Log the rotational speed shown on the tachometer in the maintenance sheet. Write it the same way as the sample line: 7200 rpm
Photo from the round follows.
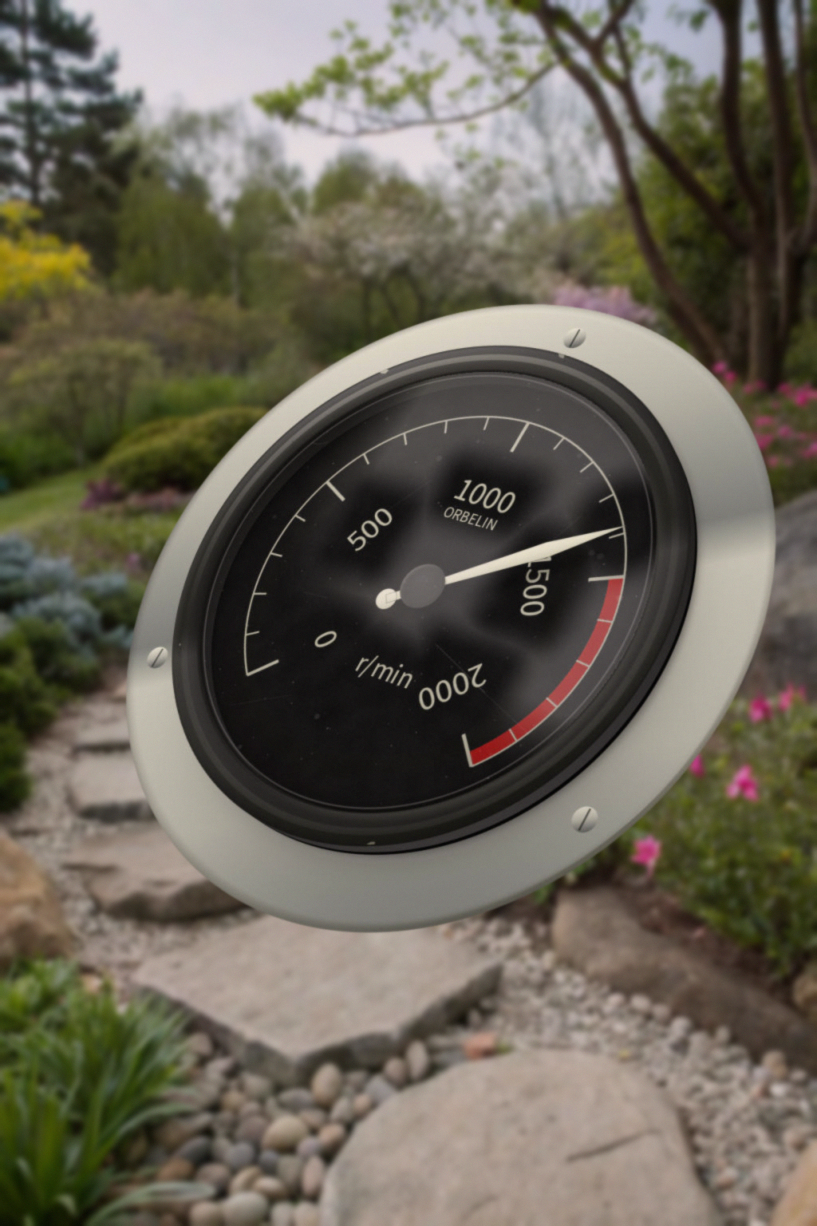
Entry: 1400 rpm
